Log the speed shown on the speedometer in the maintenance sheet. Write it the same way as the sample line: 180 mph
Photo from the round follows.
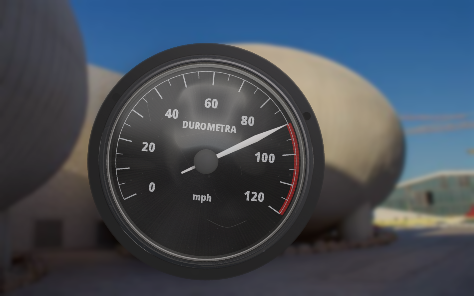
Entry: 90 mph
